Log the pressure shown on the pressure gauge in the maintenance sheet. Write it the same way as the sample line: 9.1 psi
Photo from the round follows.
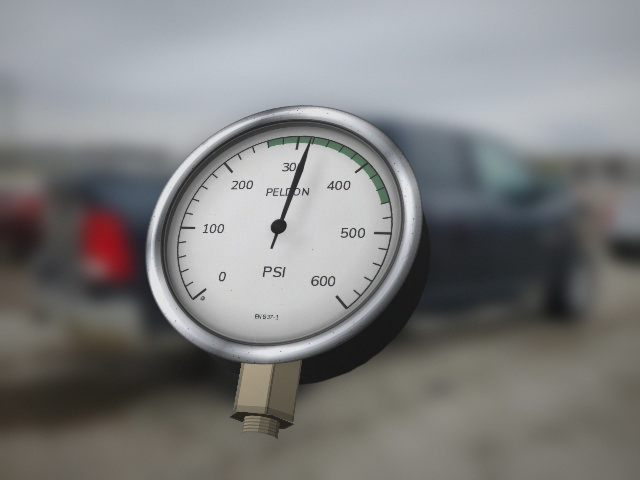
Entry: 320 psi
